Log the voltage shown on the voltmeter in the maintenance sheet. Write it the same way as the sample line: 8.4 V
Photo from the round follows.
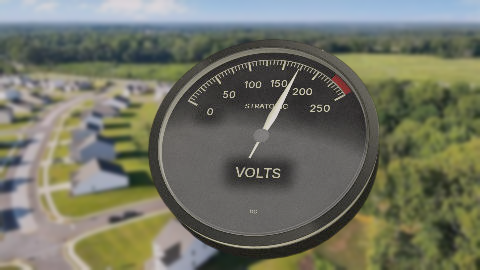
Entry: 175 V
